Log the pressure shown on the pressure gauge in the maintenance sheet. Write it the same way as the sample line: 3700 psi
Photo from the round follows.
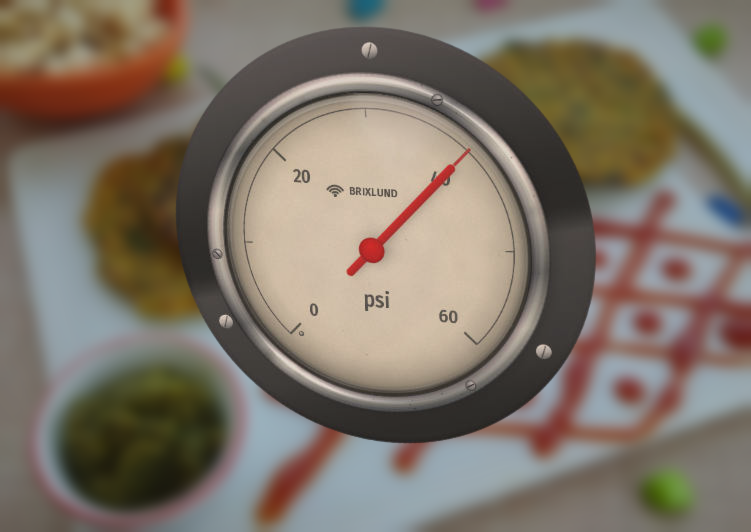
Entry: 40 psi
